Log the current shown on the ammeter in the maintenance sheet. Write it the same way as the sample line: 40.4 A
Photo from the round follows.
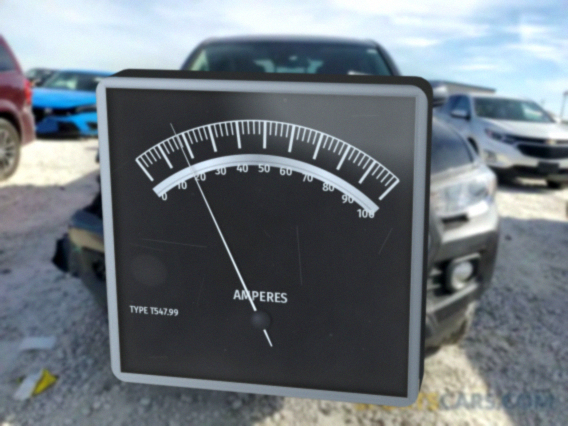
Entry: 18 A
